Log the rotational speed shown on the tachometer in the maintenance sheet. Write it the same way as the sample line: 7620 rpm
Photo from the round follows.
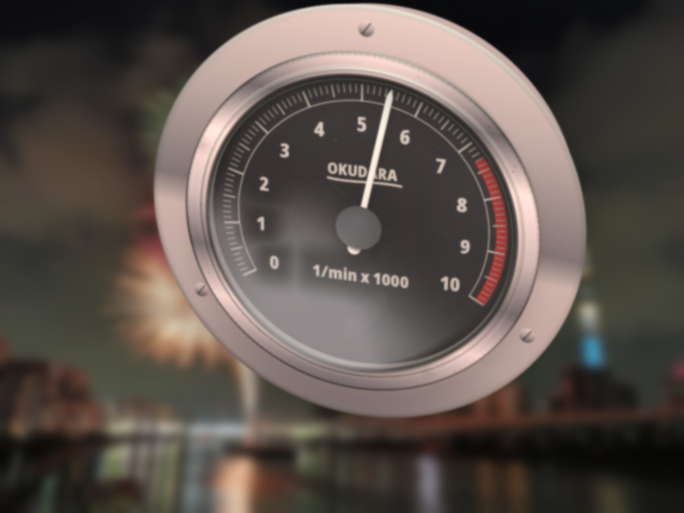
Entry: 5500 rpm
